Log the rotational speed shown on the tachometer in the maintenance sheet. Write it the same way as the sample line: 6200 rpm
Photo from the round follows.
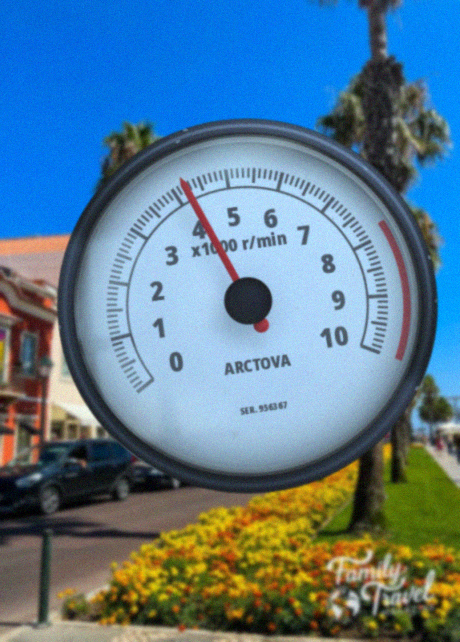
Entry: 4200 rpm
